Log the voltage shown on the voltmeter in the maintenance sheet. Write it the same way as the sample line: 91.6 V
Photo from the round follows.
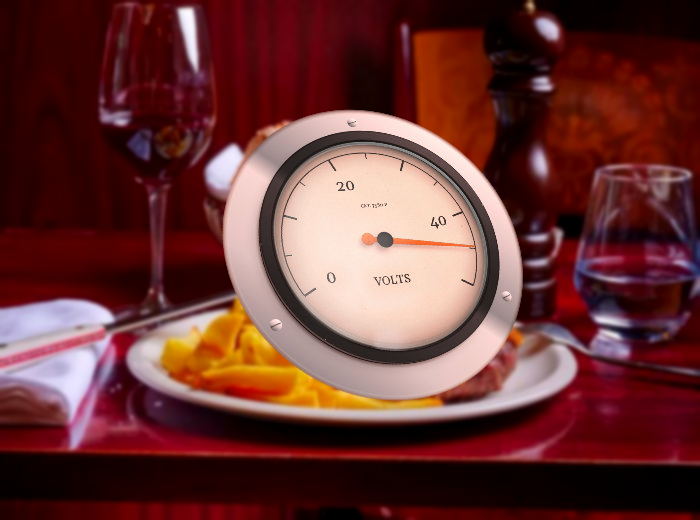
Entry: 45 V
